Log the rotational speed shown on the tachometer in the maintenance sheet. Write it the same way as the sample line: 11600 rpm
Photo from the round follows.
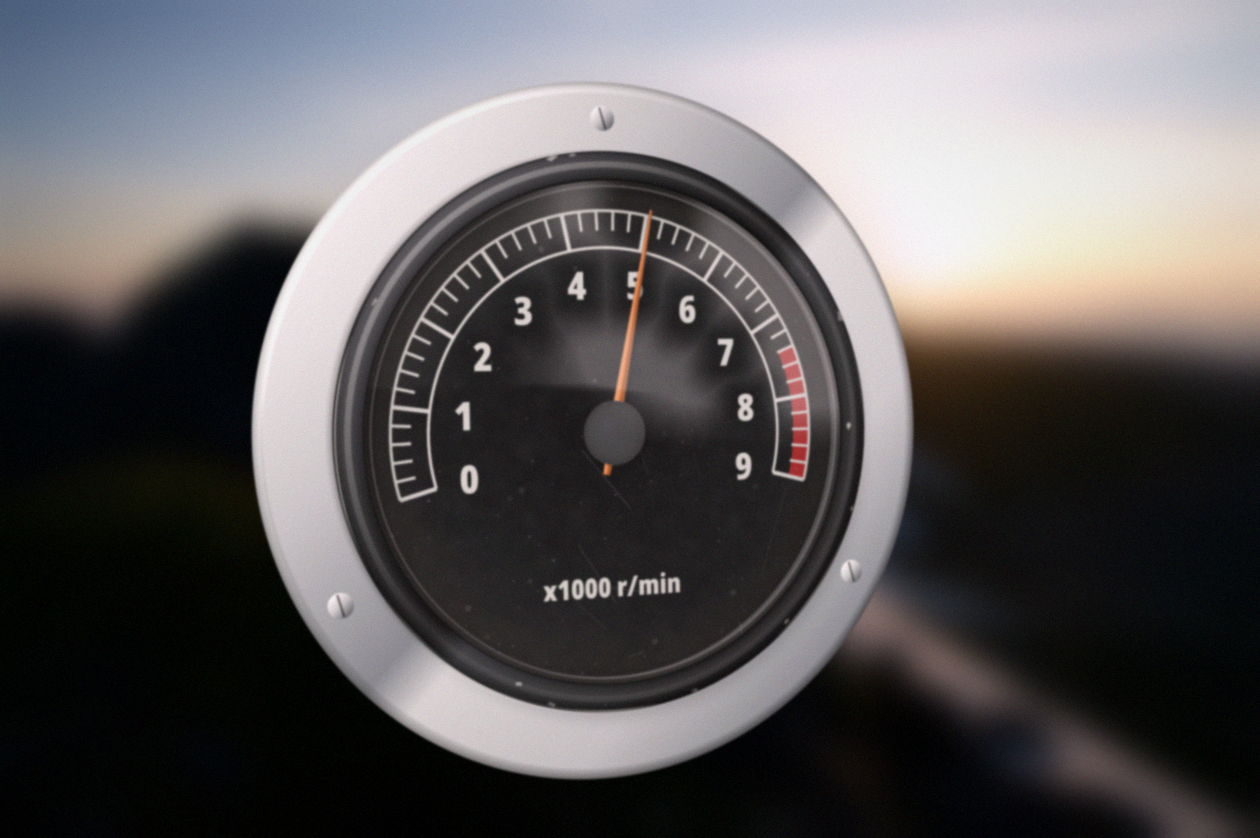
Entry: 5000 rpm
